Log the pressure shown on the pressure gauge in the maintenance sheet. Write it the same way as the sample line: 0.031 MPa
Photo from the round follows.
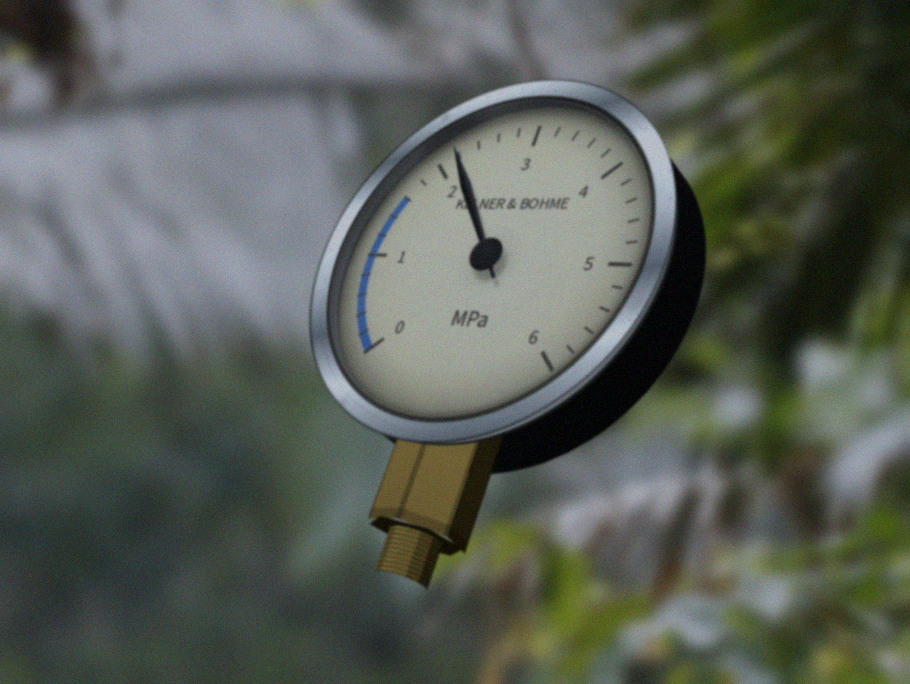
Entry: 2.2 MPa
